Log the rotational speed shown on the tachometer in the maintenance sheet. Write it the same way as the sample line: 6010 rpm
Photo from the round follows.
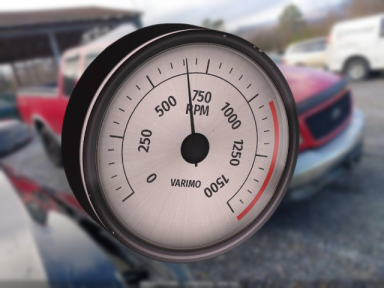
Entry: 650 rpm
